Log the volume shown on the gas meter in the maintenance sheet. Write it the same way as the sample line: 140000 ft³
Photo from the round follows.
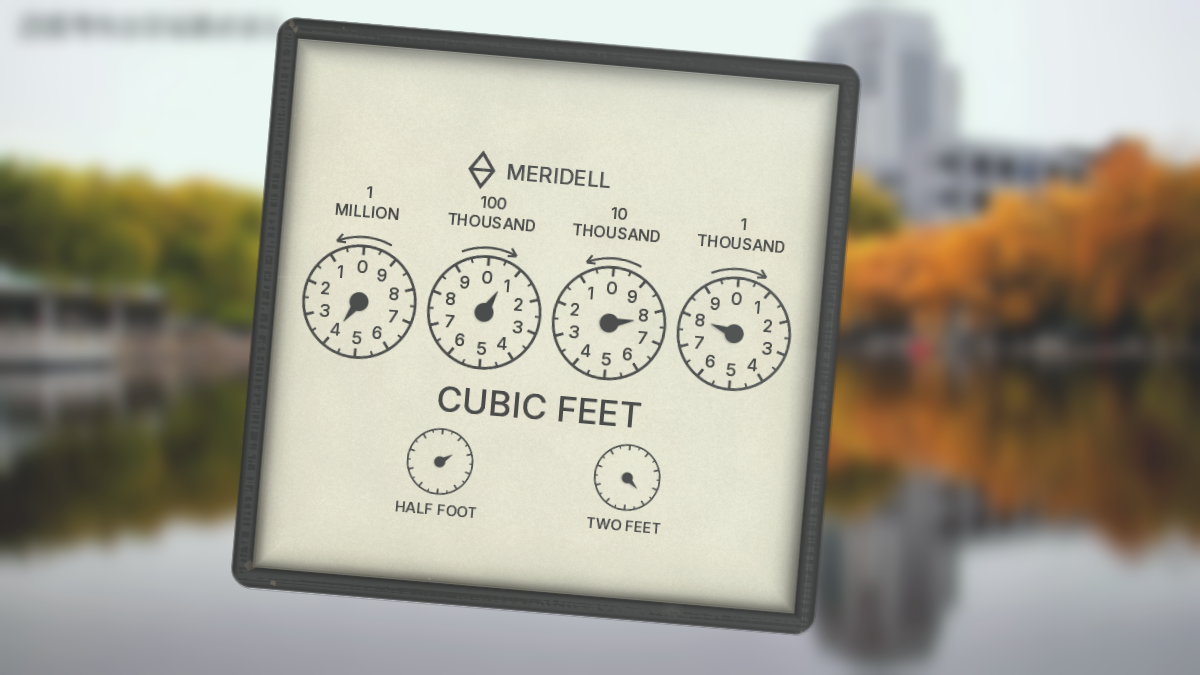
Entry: 407800 ft³
